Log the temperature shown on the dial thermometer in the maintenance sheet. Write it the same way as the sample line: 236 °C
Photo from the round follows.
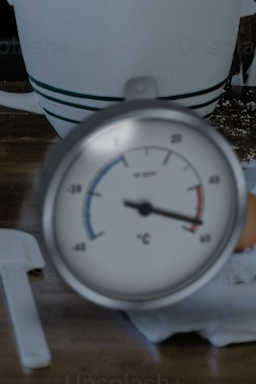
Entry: 55 °C
